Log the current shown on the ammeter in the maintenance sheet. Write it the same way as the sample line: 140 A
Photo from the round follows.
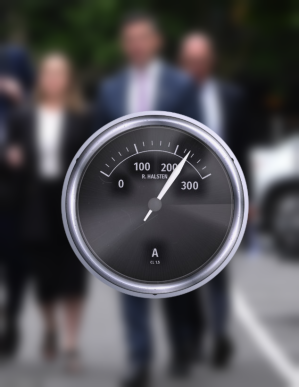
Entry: 230 A
